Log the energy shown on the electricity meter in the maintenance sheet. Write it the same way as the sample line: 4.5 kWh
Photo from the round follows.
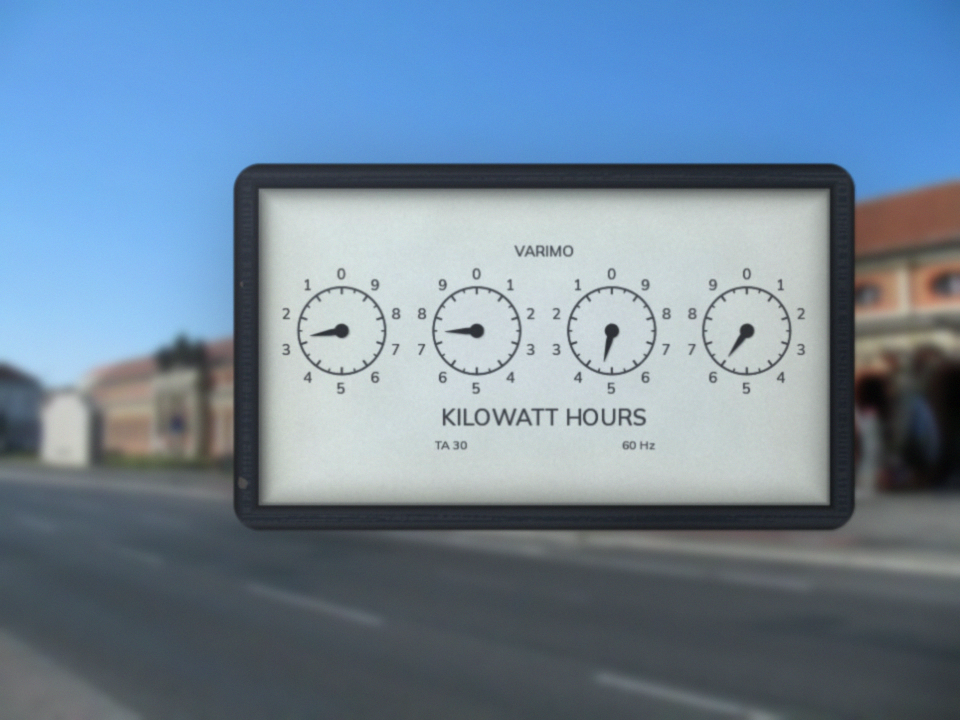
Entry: 2746 kWh
